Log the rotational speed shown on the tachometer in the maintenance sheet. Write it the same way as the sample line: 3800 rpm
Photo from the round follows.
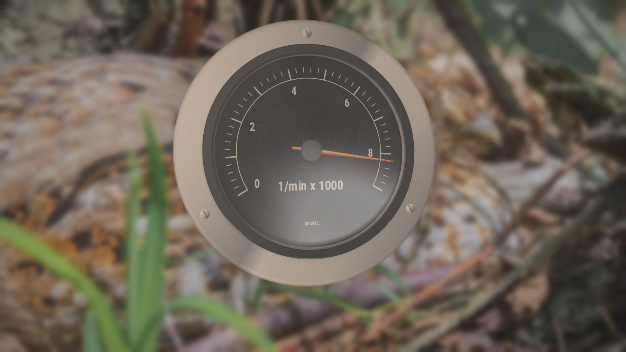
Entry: 8200 rpm
